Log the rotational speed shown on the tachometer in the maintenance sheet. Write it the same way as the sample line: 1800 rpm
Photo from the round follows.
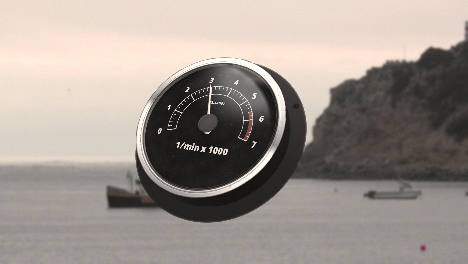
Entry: 3000 rpm
